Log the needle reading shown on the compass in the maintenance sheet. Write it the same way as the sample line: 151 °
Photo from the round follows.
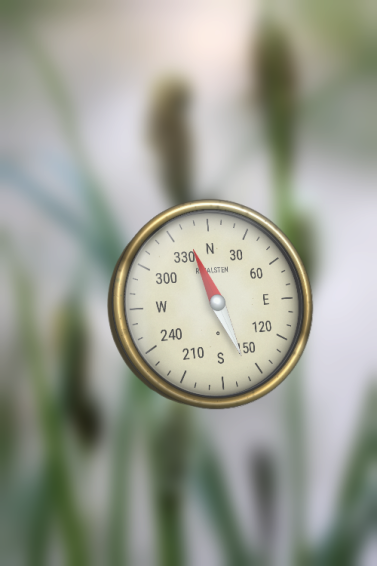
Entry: 340 °
